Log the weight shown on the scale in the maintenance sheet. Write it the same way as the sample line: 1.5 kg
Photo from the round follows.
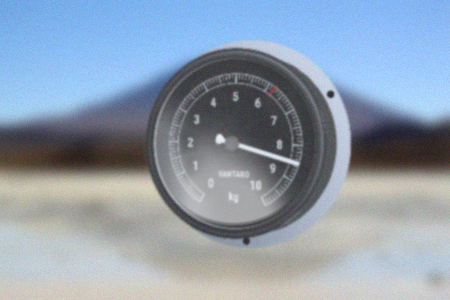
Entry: 8.5 kg
